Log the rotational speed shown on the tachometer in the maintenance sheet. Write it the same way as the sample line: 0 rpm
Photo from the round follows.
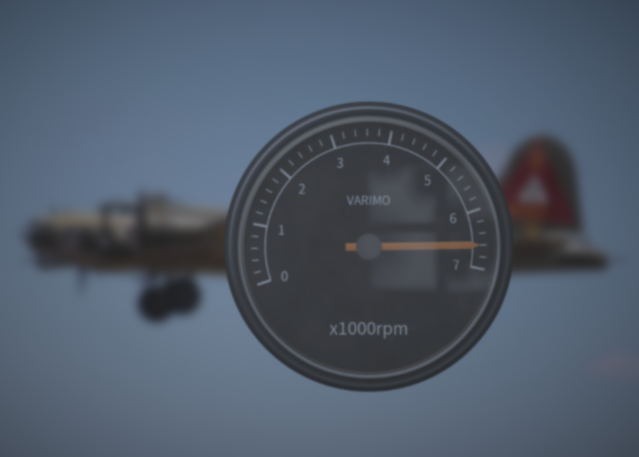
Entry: 6600 rpm
